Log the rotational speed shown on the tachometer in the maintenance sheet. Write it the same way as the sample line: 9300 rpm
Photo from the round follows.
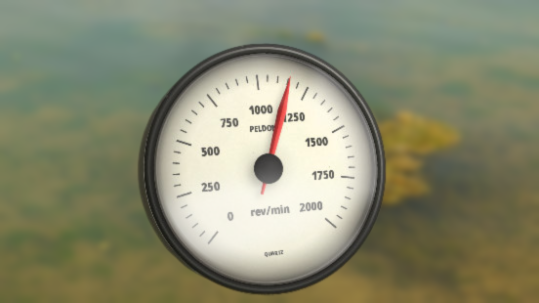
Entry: 1150 rpm
